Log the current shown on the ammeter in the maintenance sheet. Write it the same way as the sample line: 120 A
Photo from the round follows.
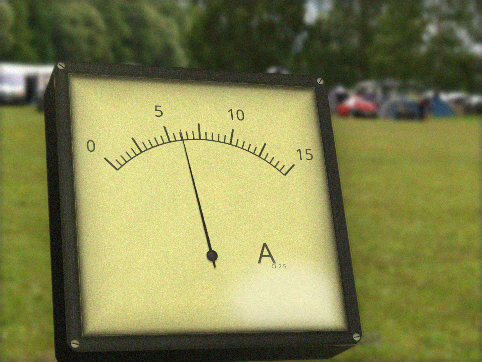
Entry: 6 A
